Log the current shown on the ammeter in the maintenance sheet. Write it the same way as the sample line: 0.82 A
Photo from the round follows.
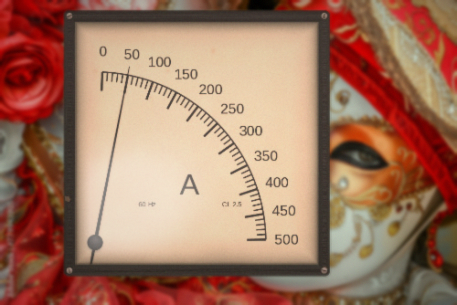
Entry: 50 A
